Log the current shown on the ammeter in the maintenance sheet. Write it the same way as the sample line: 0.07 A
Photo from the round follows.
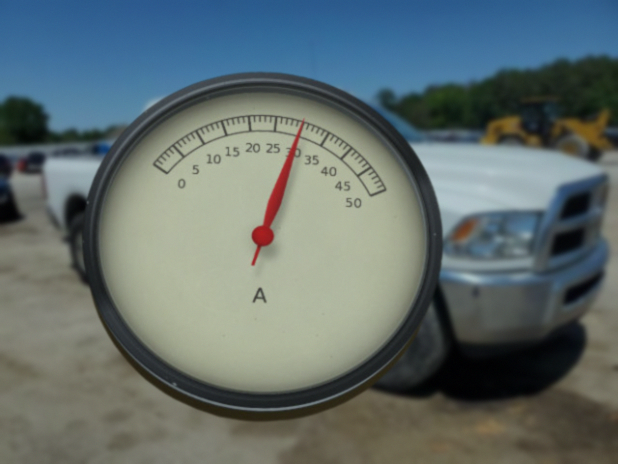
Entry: 30 A
